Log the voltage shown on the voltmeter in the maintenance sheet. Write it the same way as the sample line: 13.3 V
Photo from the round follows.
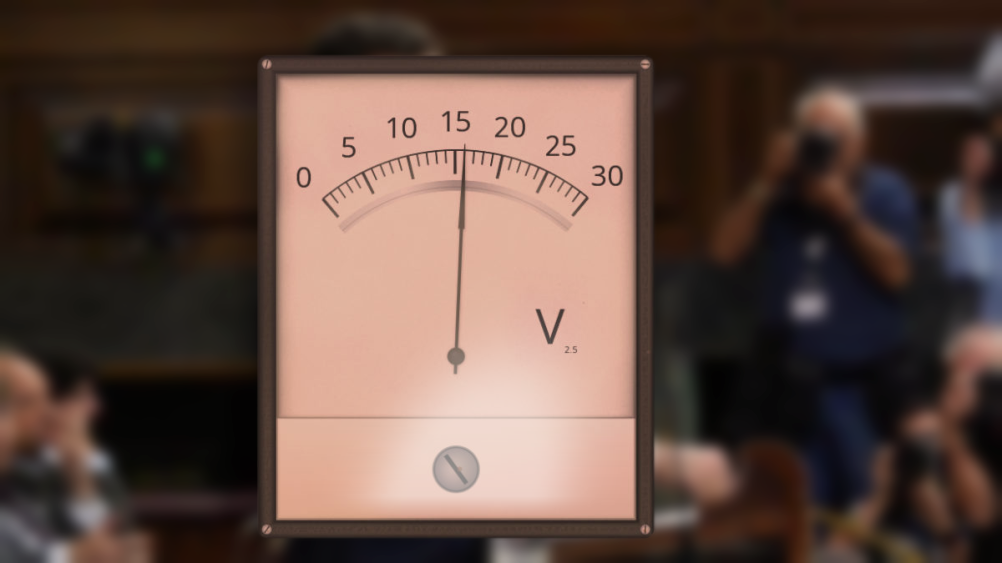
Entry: 16 V
